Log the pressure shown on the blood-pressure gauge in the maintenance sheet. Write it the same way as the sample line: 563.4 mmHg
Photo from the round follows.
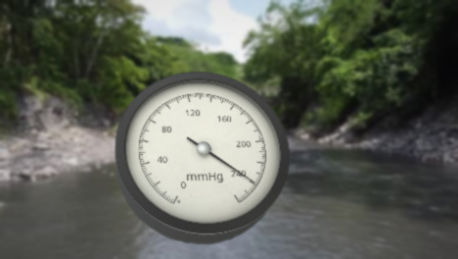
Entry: 240 mmHg
